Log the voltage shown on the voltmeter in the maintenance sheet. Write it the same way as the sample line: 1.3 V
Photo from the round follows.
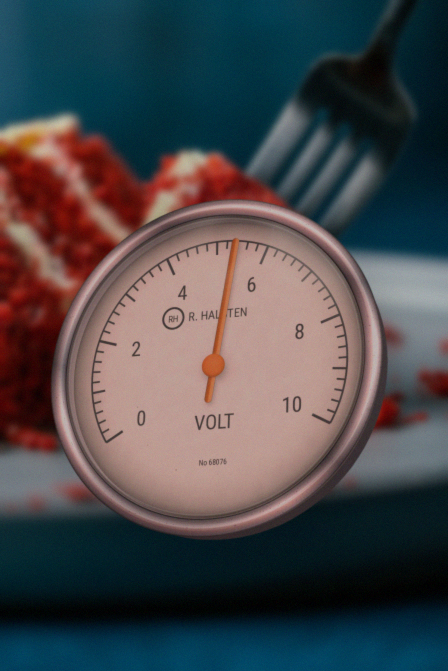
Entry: 5.4 V
